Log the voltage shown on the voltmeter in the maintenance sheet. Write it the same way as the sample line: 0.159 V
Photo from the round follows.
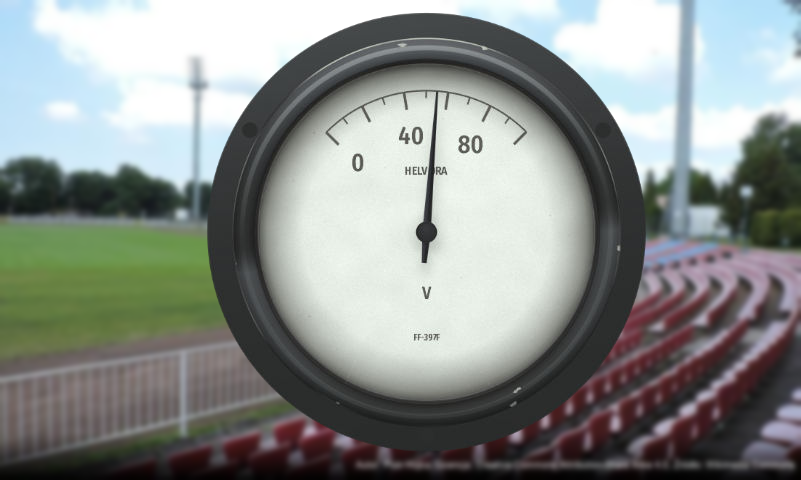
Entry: 55 V
